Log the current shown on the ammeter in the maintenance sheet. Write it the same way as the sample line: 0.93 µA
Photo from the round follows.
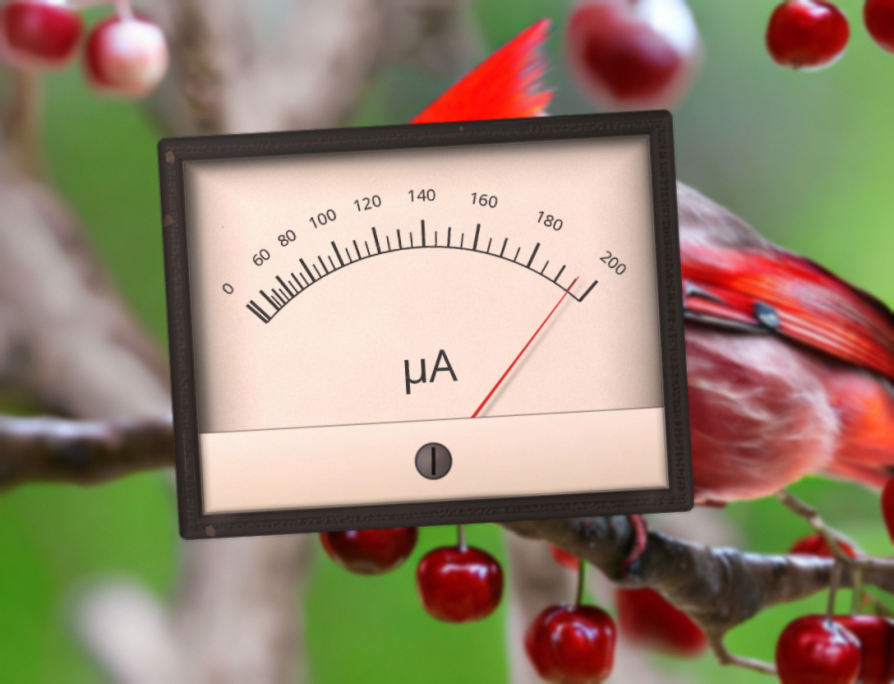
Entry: 195 µA
